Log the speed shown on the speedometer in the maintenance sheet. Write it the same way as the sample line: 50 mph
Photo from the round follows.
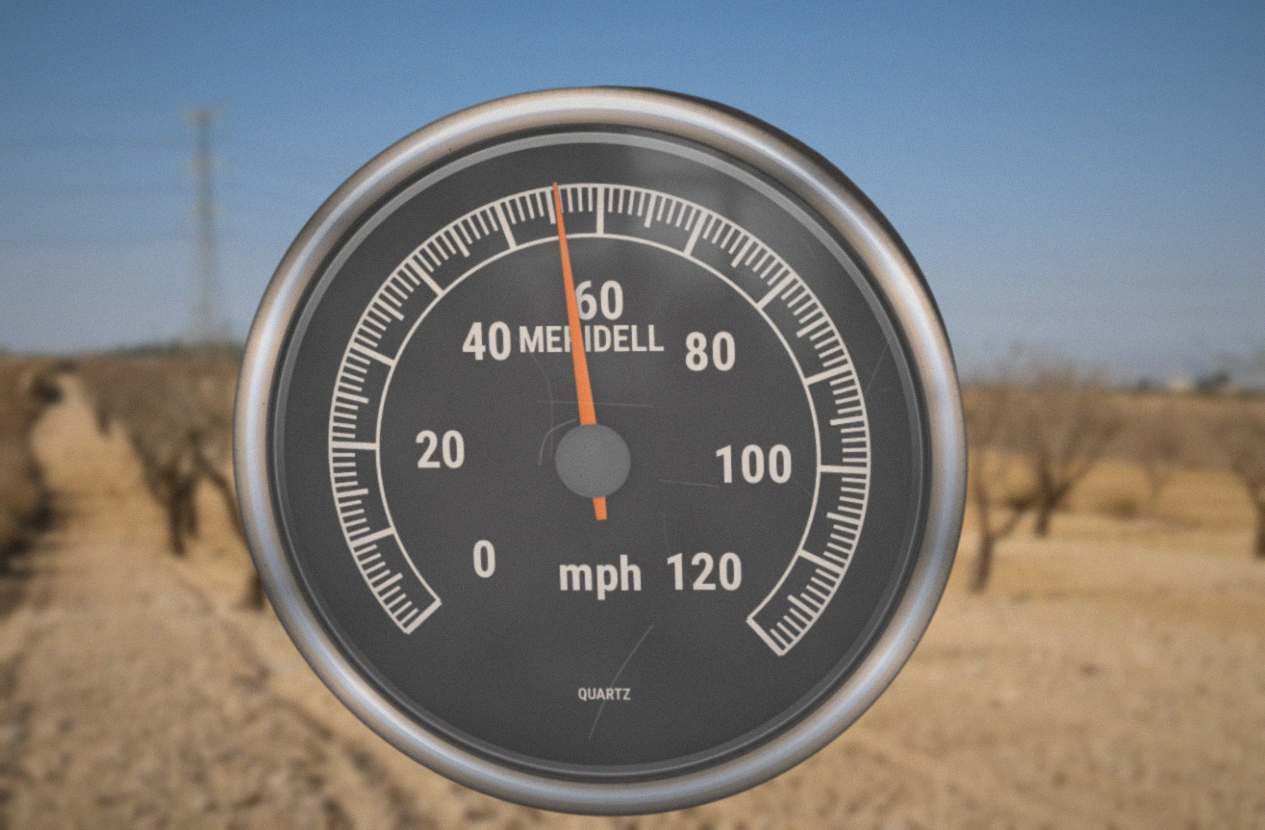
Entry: 56 mph
